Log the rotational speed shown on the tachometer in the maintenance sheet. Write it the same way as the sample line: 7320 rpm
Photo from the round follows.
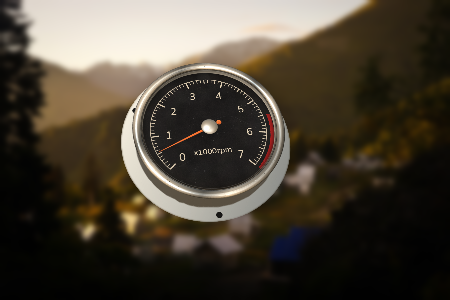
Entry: 500 rpm
